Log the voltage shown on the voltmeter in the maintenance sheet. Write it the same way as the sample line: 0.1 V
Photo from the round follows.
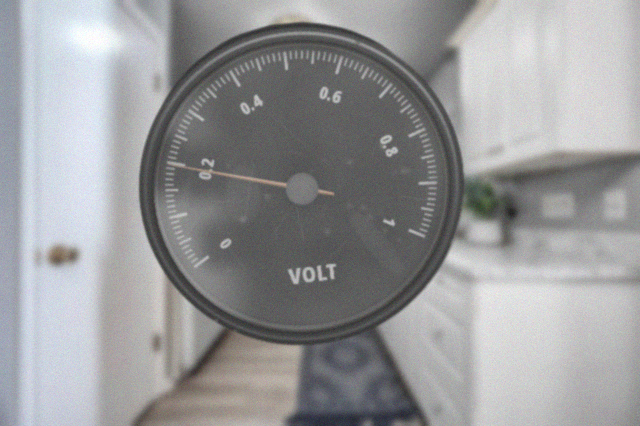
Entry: 0.2 V
